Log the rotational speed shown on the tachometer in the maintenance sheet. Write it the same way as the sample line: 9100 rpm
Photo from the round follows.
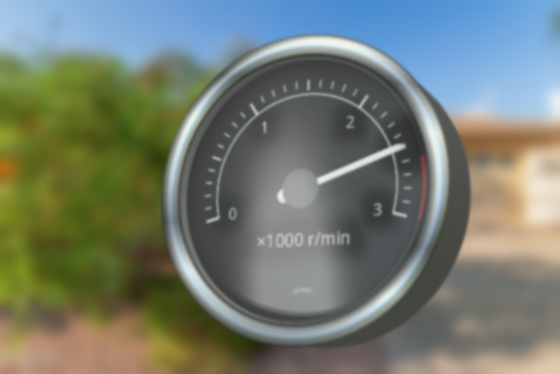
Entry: 2500 rpm
